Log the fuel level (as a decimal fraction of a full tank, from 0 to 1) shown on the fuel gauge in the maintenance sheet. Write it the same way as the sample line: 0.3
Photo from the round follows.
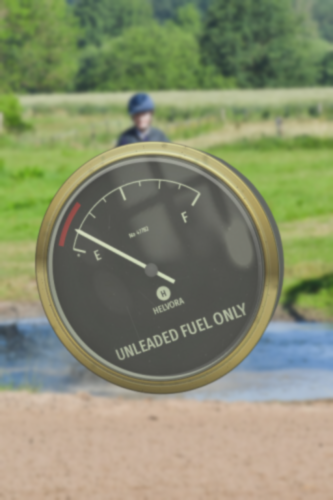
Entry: 0.125
